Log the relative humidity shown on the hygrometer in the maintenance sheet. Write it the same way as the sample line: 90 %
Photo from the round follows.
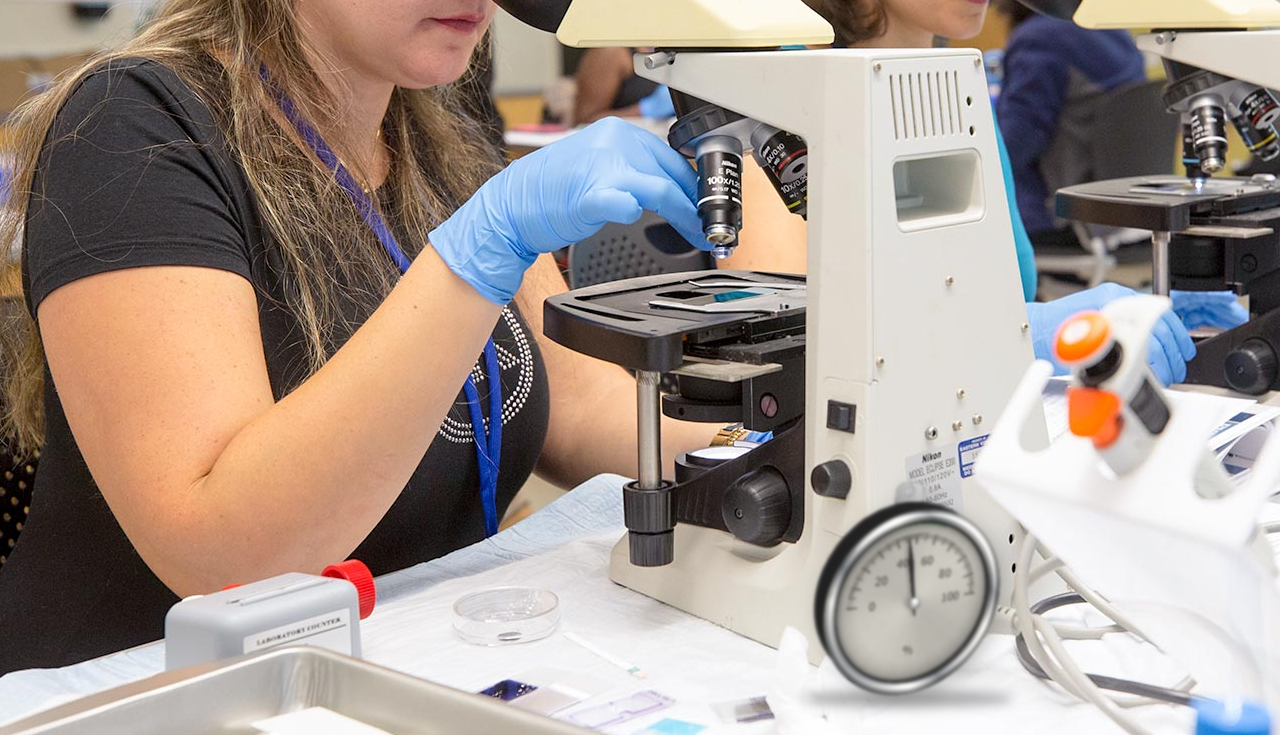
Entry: 45 %
